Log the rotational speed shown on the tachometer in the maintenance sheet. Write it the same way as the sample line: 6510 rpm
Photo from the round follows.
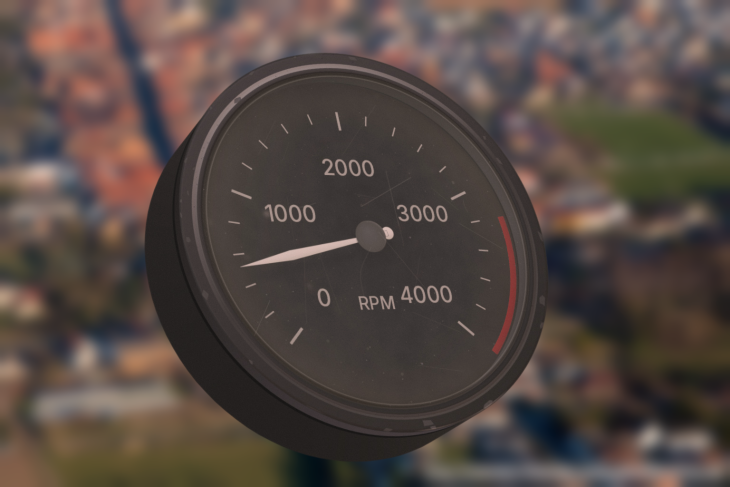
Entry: 500 rpm
